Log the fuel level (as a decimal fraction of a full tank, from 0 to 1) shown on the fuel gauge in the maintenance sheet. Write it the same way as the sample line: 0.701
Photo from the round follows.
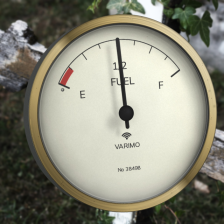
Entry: 0.5
